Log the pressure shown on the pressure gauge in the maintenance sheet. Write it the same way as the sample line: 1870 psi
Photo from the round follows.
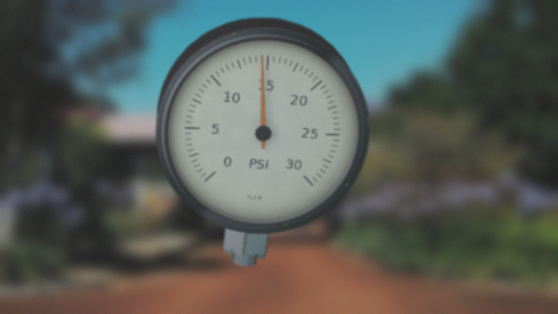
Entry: 14.5 psi
